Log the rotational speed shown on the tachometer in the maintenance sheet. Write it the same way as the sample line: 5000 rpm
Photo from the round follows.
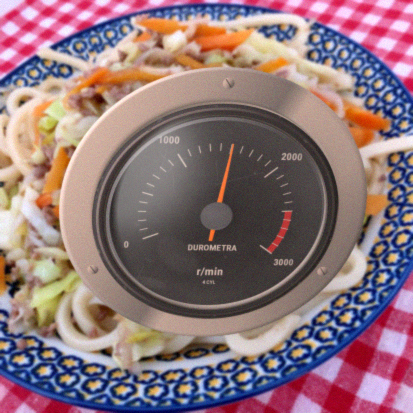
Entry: 1500 rpm
